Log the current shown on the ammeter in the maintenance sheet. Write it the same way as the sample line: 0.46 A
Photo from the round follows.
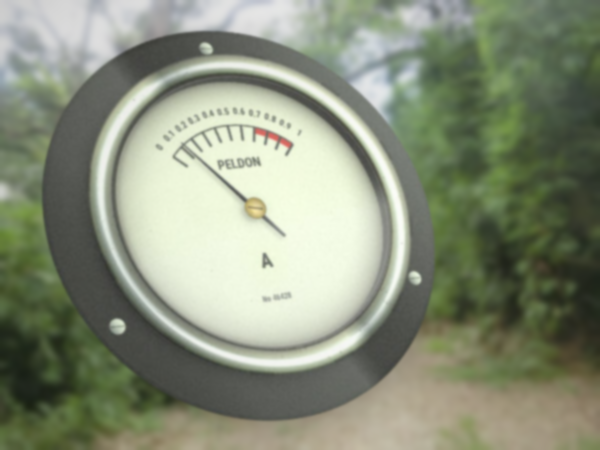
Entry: 0.1 A
